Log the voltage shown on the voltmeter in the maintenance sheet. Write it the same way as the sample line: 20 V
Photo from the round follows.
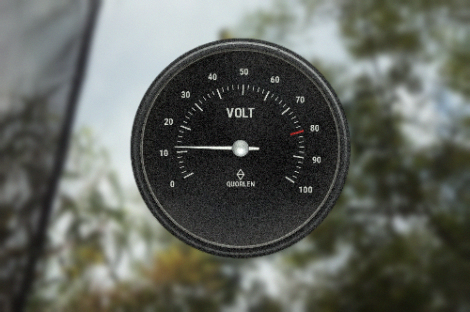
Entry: 12 V
